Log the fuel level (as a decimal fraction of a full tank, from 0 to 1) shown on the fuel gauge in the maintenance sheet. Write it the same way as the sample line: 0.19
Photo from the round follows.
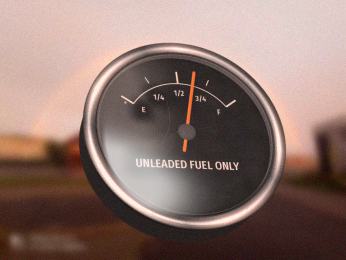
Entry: 0.625
